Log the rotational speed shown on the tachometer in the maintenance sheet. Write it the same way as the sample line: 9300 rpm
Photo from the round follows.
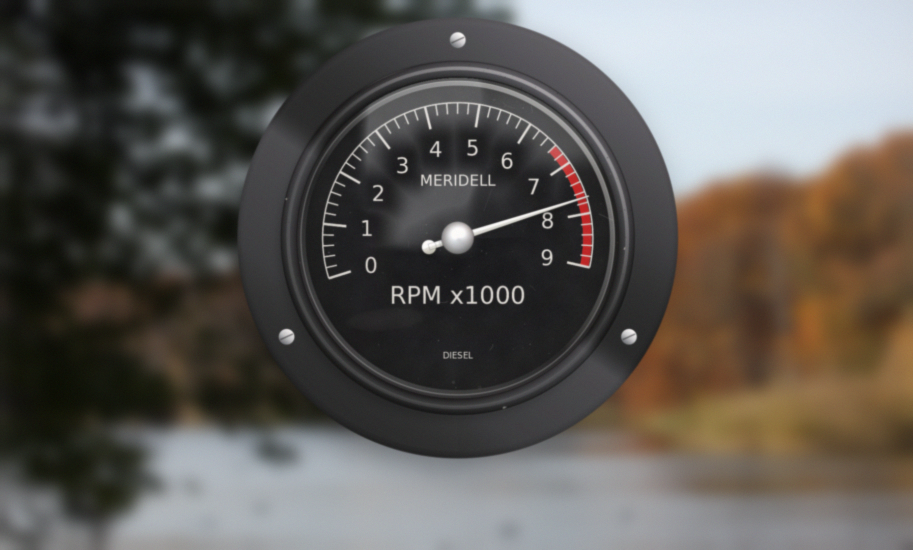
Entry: 7700 rpm
